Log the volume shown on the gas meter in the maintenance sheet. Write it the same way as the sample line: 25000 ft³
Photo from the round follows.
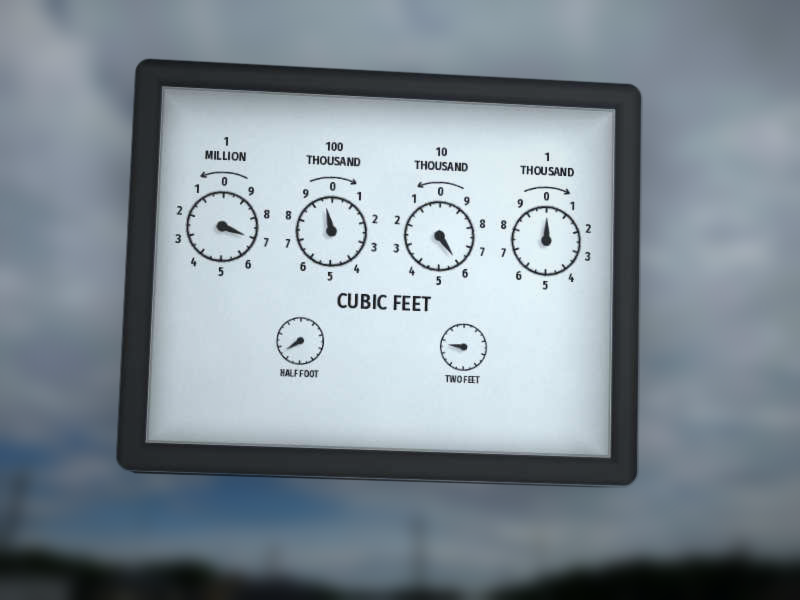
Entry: 696000 ft³
